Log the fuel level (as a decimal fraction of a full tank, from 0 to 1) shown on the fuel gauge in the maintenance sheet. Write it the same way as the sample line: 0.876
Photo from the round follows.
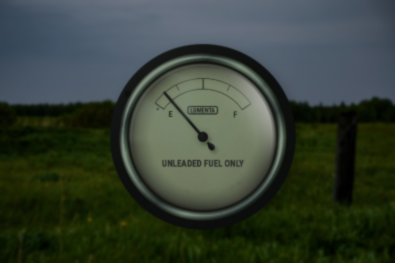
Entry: 0.125
